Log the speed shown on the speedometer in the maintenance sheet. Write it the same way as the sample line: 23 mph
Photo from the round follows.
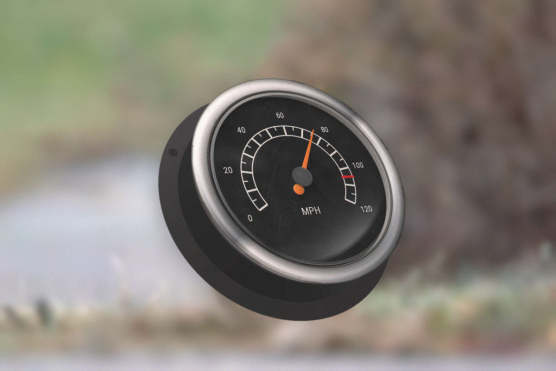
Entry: 75 mph
